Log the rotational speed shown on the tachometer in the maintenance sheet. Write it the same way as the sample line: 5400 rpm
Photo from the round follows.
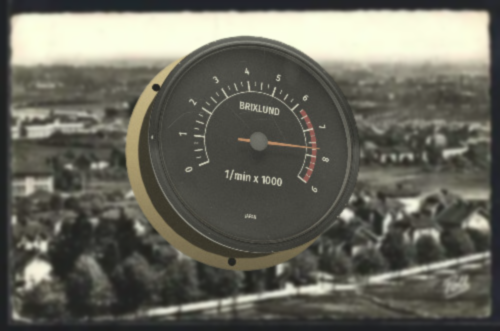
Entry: 7750 rpm
